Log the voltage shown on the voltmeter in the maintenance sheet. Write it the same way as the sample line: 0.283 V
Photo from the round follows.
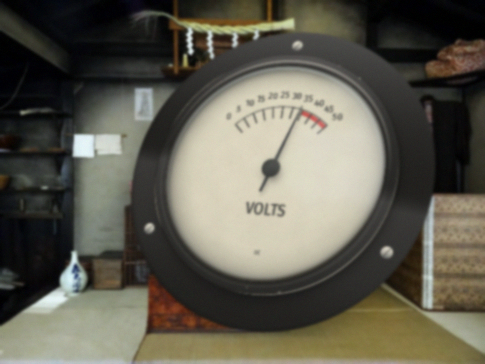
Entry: 35 V
